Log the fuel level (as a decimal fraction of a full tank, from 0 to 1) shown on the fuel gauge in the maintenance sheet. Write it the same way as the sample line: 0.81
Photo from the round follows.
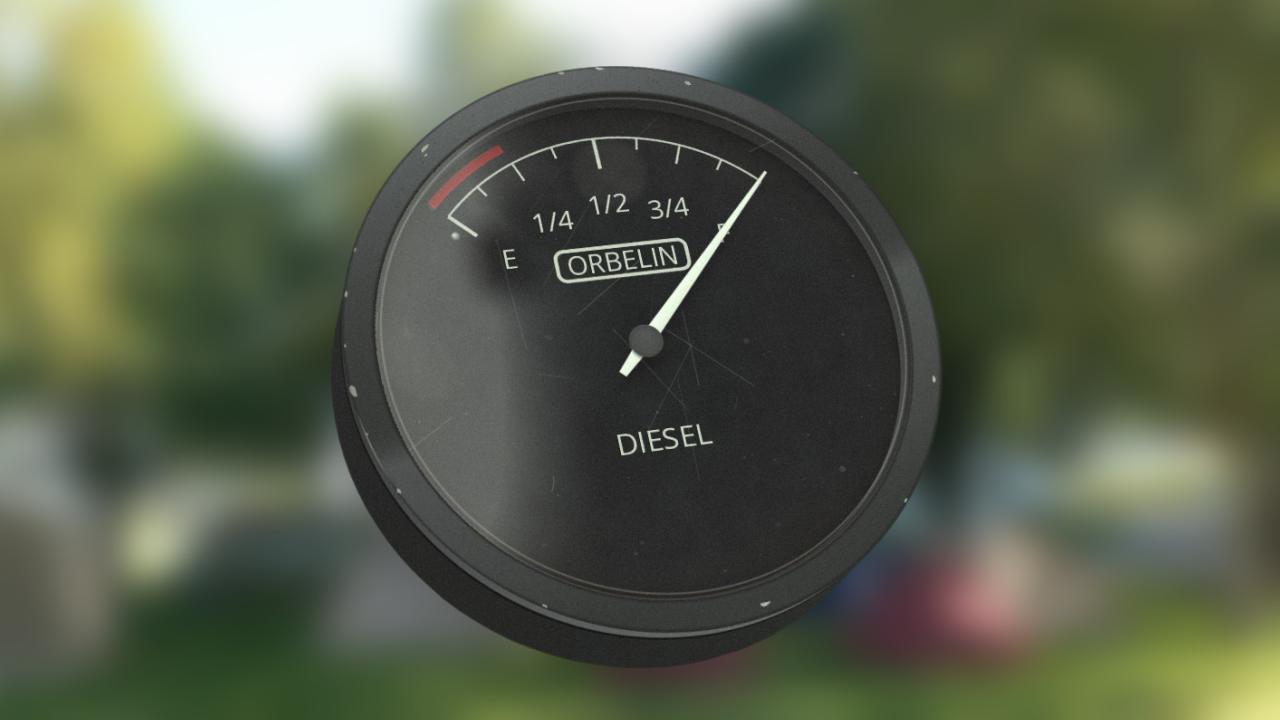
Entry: 1
